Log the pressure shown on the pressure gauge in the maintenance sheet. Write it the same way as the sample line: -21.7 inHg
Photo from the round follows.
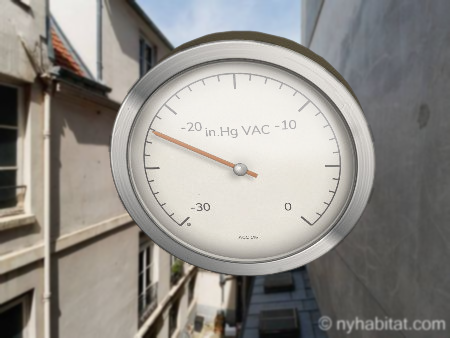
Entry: -22 inHg
